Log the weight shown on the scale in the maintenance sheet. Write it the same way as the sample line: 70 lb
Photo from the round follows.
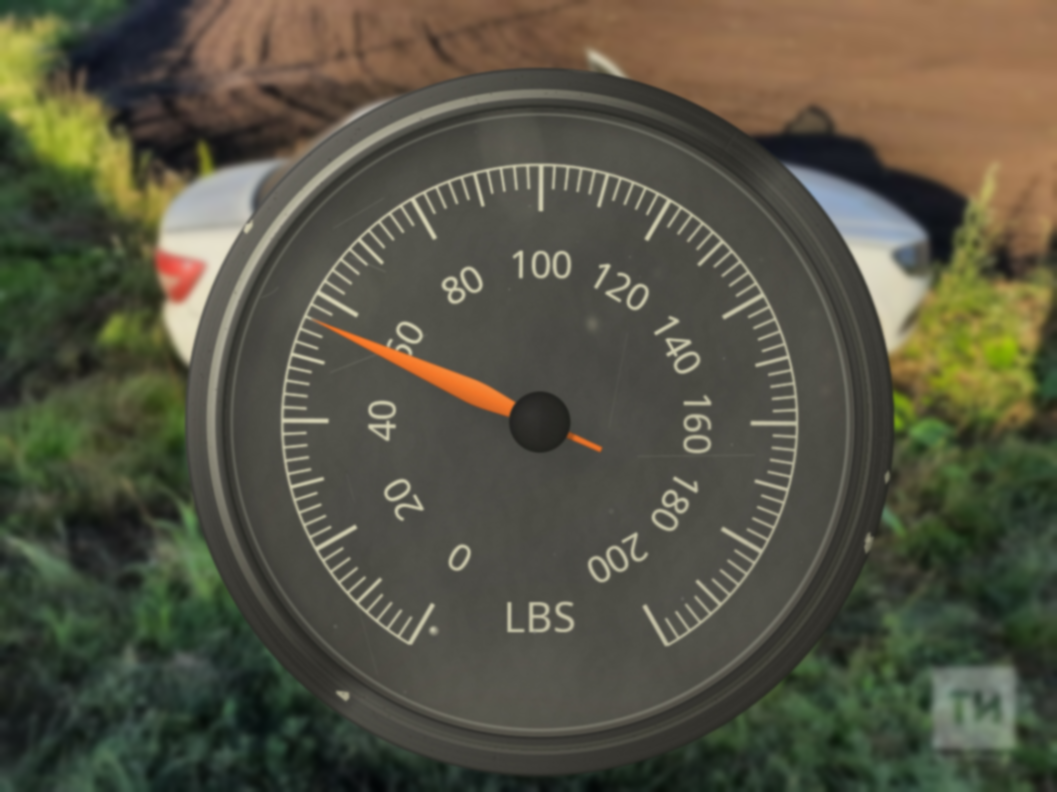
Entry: 56 lb
